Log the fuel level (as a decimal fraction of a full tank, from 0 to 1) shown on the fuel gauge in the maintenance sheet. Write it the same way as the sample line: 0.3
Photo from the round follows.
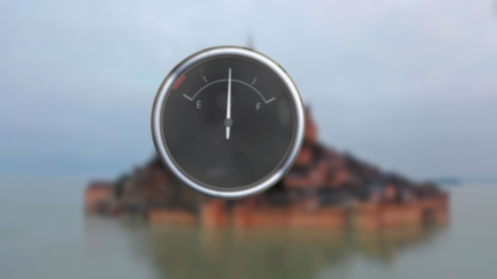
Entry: 0.5
